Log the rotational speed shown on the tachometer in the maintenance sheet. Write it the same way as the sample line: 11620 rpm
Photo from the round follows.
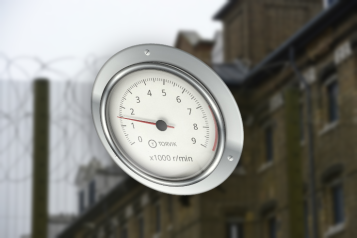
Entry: 1500 rpm
